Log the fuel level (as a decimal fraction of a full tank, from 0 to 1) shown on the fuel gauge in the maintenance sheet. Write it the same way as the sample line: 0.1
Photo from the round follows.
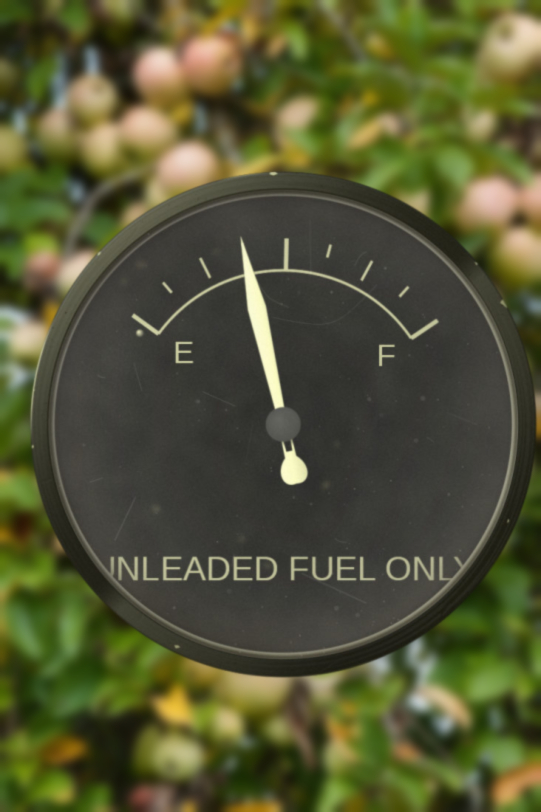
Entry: 0.375
